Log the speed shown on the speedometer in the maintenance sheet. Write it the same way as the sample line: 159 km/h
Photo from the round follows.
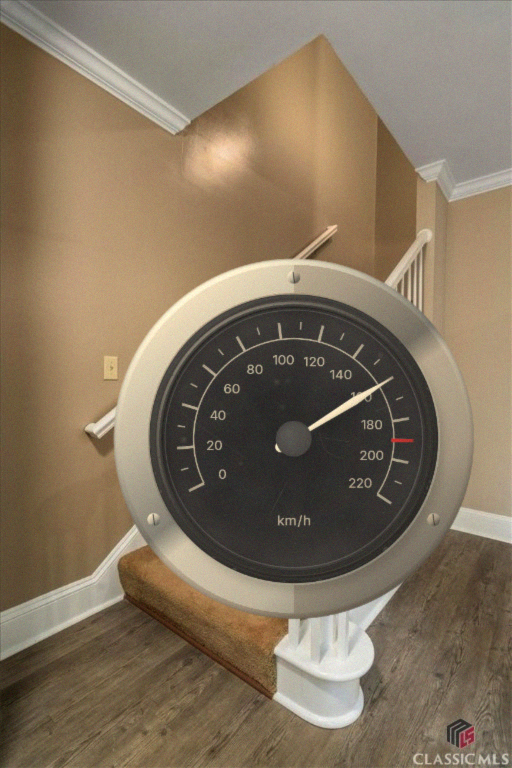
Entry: 160 km/h
